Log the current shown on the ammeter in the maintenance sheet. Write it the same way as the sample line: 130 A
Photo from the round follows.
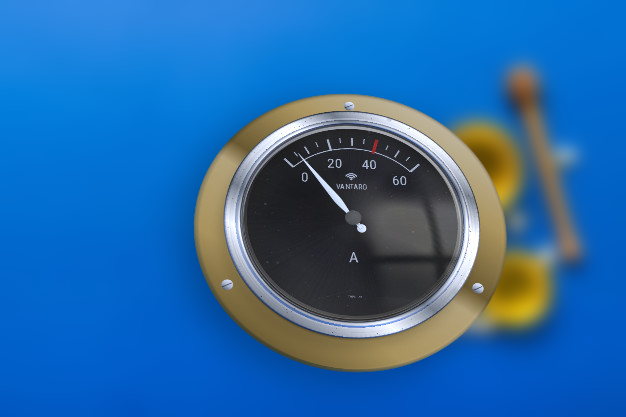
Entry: 5 A
